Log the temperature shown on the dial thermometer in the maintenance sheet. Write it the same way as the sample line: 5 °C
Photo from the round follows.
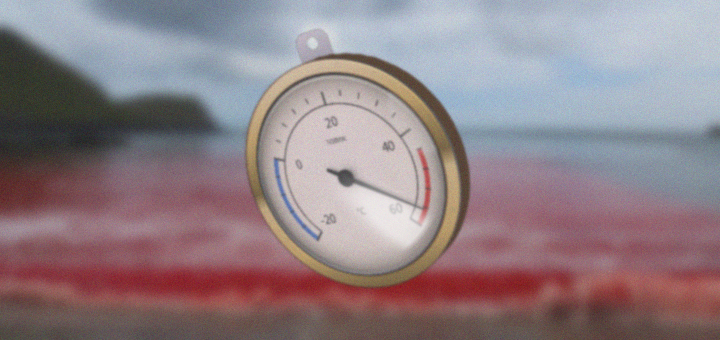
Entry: 56 °C
